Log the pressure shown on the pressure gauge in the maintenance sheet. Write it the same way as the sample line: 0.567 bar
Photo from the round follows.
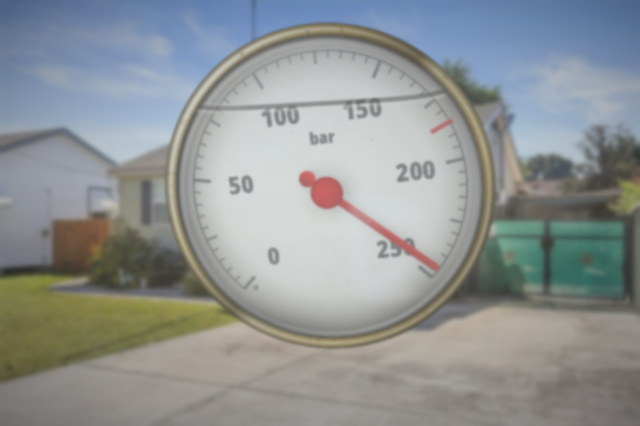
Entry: 245 bar
